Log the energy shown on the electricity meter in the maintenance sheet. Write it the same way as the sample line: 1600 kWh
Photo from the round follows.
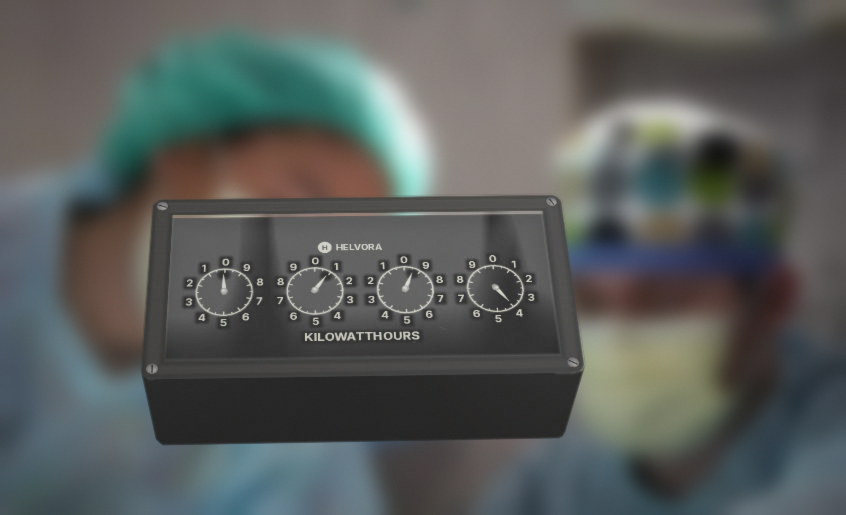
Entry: 94 kWh
